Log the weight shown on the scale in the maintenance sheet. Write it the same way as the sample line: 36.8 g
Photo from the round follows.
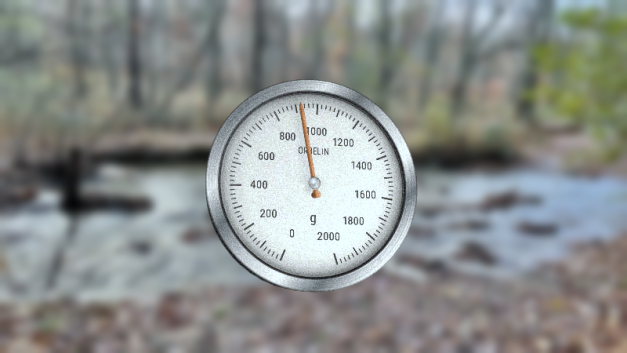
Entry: 920 g
